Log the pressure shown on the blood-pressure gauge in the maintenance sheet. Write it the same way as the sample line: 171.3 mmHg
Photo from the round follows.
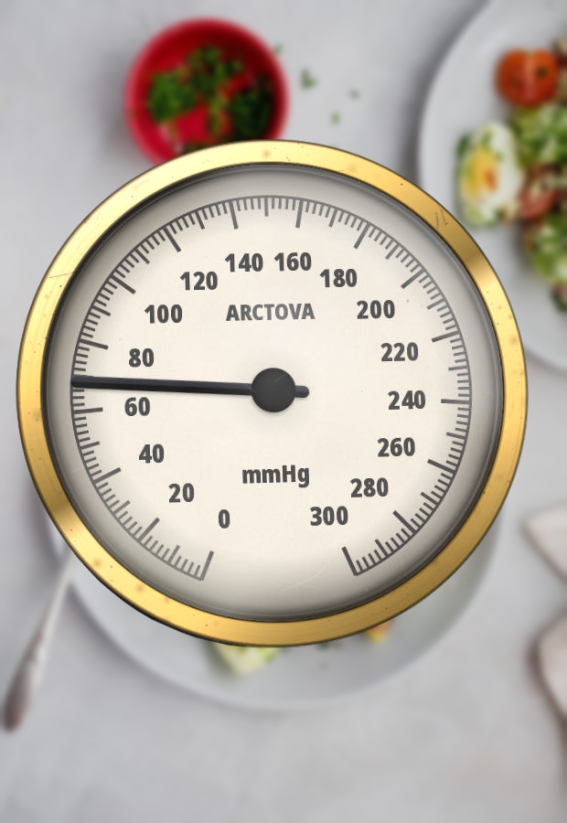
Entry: 68 mmHg
